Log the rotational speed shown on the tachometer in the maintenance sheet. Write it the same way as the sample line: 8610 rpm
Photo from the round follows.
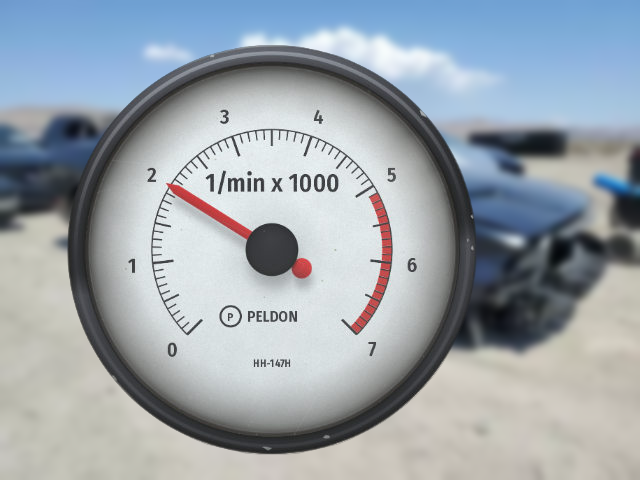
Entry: 2000 rpm
